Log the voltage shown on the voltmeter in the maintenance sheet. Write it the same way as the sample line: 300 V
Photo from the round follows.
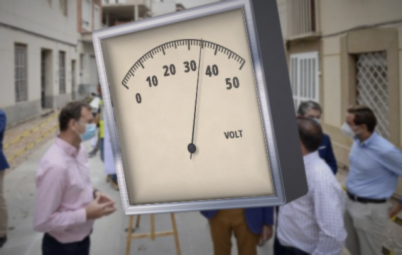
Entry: 35 V
